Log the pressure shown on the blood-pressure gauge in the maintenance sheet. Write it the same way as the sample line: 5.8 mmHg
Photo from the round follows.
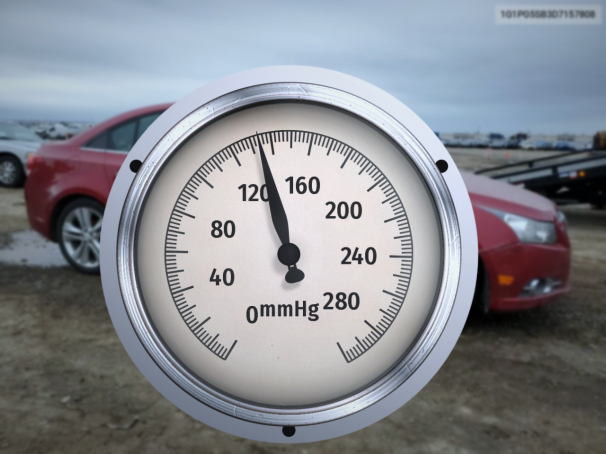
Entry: 134 mmHg
